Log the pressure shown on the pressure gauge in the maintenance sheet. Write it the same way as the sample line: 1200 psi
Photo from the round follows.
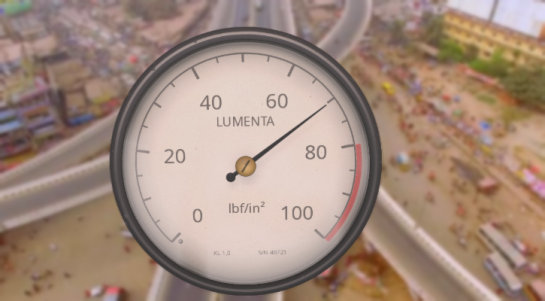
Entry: 70 psi
